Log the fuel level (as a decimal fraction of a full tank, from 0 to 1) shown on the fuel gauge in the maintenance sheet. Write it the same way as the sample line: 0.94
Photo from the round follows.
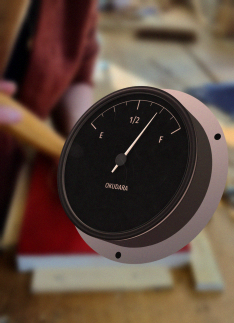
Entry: 0.75
